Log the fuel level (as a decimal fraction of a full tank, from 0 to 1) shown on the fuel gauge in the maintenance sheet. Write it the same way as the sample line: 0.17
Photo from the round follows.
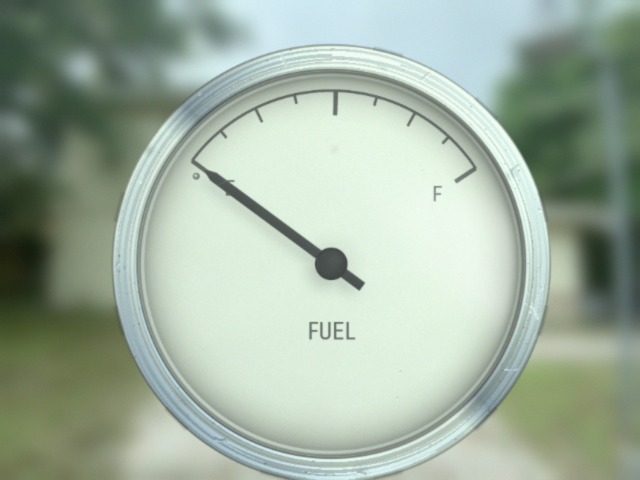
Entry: 0
